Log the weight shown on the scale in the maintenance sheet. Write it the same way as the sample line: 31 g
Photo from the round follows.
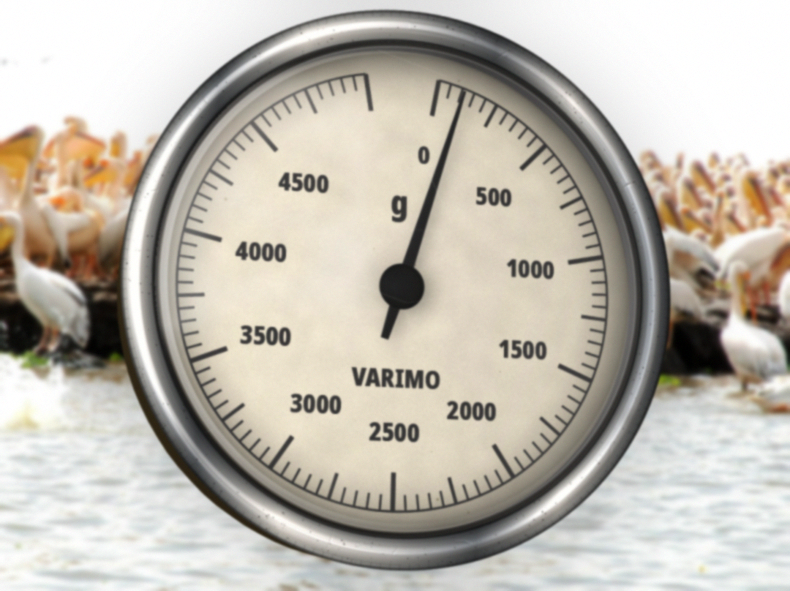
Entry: 100 g
